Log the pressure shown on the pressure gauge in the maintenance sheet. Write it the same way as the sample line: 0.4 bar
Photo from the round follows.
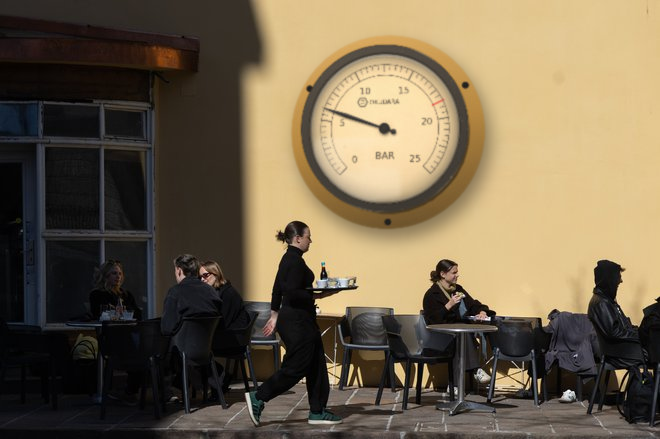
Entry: 6 bar
